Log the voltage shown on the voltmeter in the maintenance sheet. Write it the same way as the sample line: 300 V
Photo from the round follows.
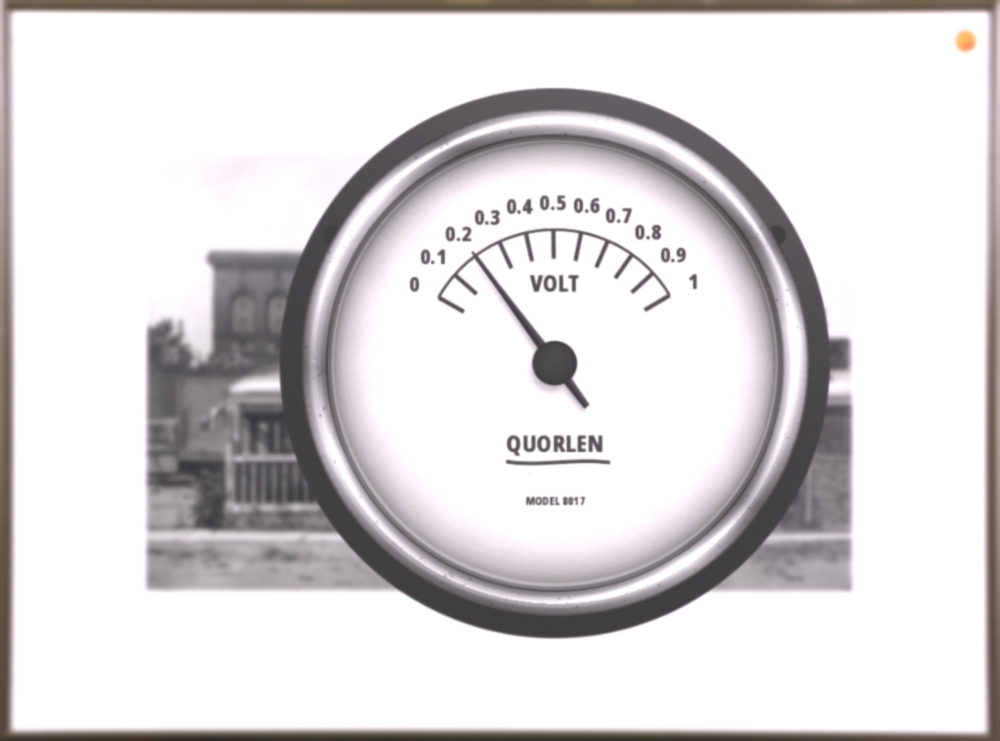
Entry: 0.2 V
